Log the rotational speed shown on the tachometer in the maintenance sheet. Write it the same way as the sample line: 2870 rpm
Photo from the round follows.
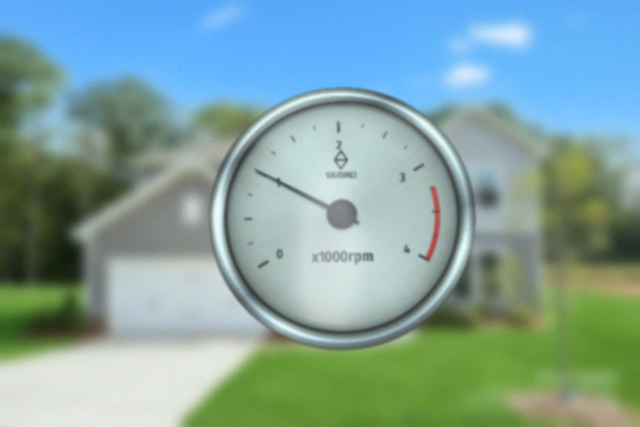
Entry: 1000 rpm
